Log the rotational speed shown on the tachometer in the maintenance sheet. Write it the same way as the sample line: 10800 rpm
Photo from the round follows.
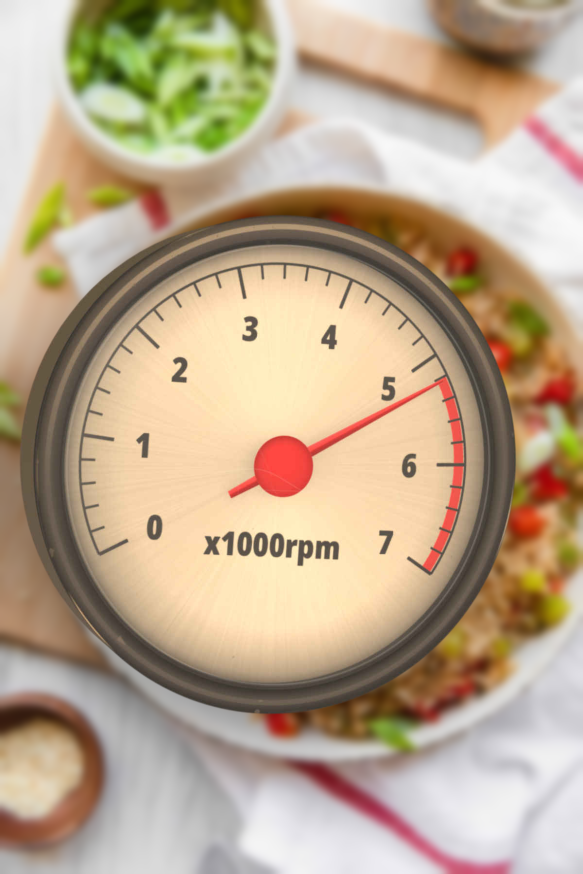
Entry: 5200 rpm
